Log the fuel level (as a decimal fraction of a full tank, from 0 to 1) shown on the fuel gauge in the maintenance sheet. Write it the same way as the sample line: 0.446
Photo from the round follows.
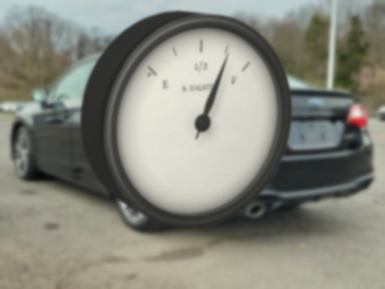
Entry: 0.75
